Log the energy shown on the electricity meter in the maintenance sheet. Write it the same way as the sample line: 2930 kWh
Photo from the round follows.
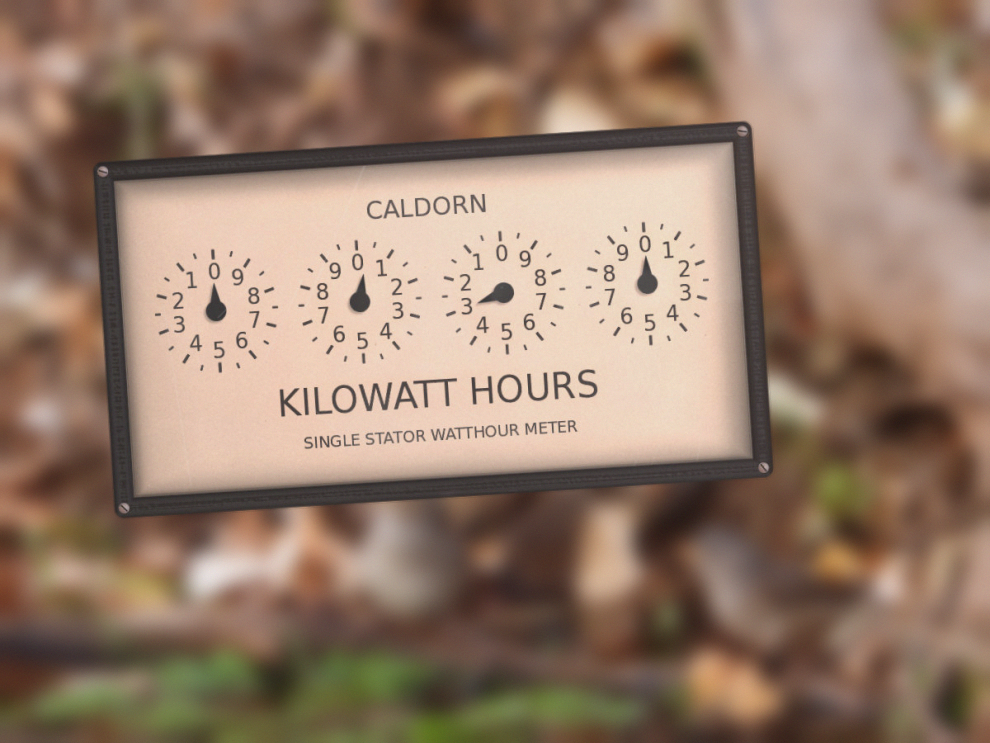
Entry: 30 kWh
